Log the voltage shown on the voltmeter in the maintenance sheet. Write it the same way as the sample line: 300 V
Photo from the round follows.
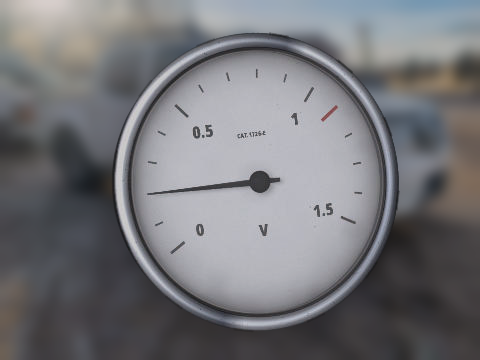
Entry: 0.2 V
